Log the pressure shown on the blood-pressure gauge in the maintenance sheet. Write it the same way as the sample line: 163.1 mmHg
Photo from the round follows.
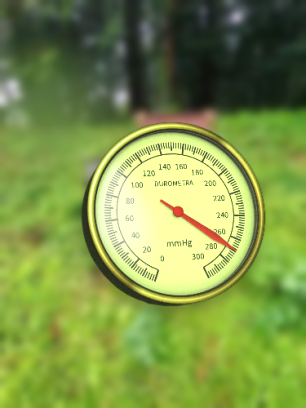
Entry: 270 mmHg
